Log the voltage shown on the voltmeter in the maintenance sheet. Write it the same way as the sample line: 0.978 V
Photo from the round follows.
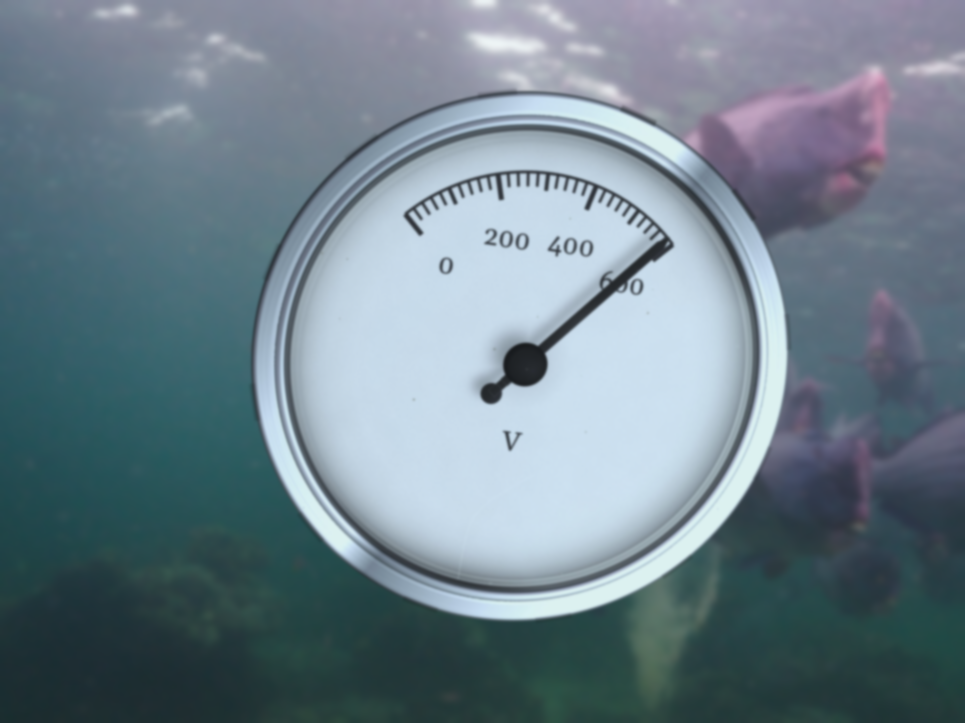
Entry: 580 V
